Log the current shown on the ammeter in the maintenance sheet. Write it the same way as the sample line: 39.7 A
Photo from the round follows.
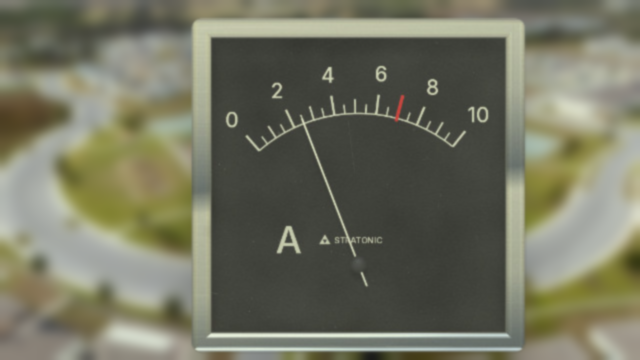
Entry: 2.5 A
